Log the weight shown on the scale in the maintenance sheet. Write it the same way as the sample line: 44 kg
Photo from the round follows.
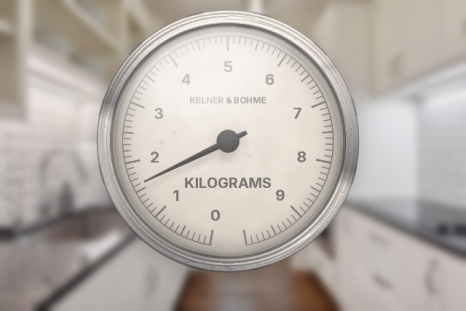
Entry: 1.6 kg
